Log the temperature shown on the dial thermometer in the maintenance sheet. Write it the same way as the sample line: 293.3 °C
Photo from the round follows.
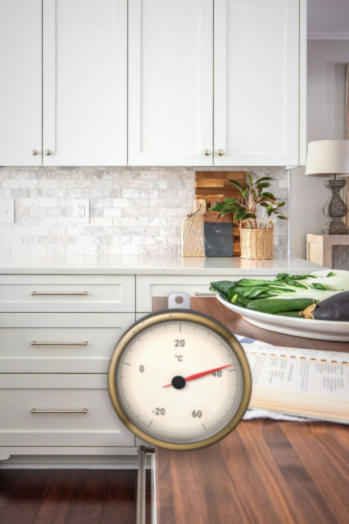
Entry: 38 °C
